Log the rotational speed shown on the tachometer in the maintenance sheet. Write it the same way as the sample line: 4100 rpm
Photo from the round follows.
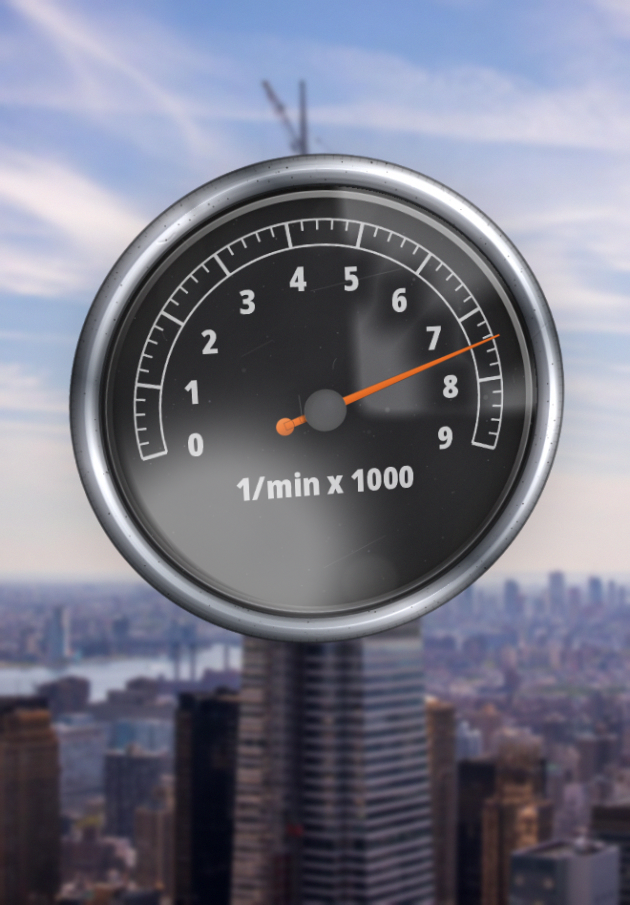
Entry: 7400 rpm
